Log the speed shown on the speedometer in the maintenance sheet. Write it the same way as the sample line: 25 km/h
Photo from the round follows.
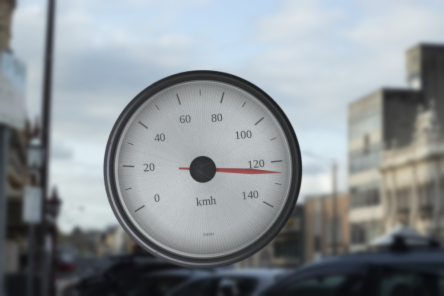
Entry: 125 km/h
